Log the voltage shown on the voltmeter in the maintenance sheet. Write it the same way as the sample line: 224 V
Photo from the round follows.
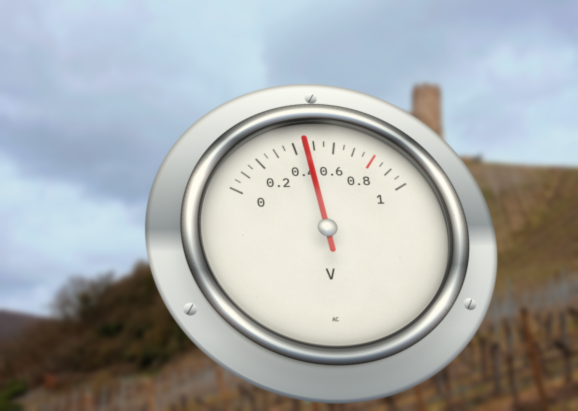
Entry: 0.45 V
